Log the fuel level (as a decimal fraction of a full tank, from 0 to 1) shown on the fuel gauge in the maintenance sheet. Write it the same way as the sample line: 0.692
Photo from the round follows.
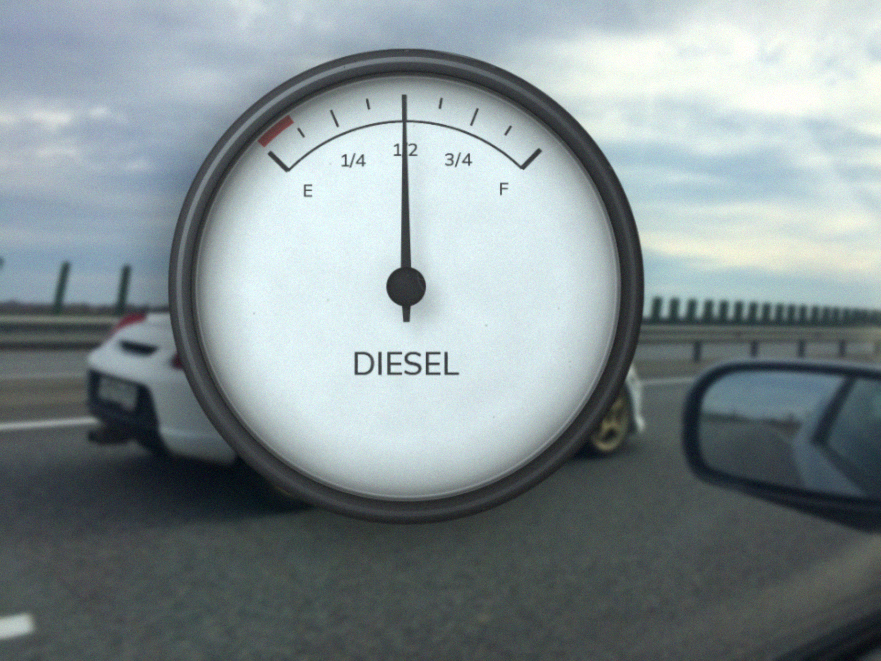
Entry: 0.5
